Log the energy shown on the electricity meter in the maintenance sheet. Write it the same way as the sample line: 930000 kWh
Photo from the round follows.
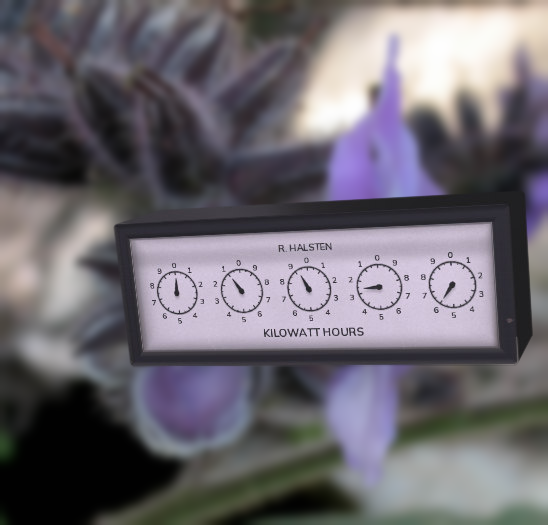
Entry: 926 kWh
